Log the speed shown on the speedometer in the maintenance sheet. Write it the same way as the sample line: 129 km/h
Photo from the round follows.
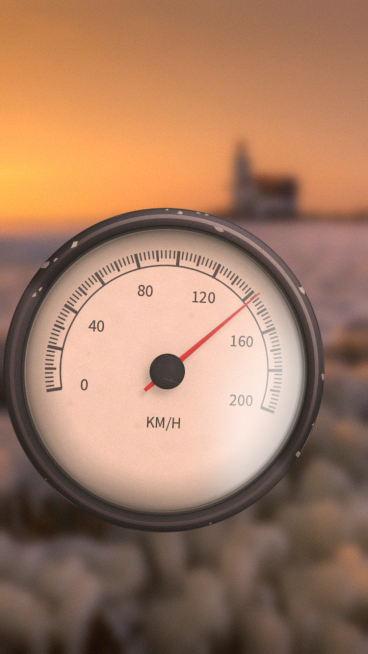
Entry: 142 km/h
